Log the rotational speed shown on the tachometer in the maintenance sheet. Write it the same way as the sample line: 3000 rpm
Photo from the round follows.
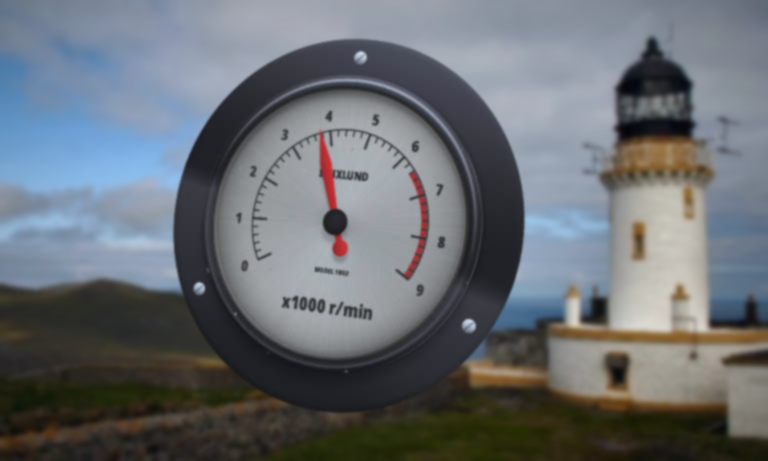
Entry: 3800 rpm
